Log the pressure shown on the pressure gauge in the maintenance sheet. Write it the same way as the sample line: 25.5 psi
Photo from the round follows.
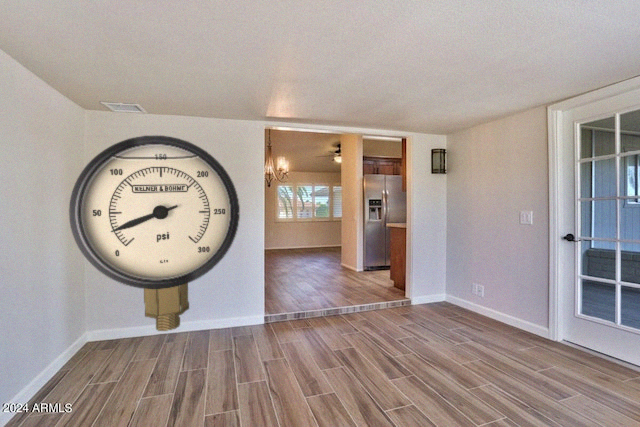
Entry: 25 psi
